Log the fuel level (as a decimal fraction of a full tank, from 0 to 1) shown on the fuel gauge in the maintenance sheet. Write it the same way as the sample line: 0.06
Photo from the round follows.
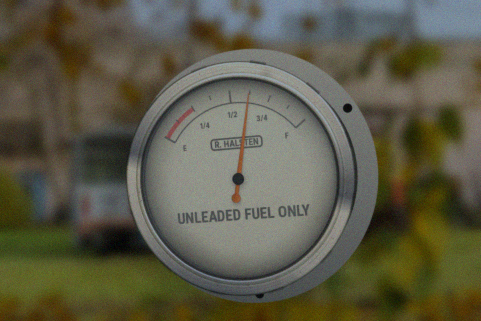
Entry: 0.625
